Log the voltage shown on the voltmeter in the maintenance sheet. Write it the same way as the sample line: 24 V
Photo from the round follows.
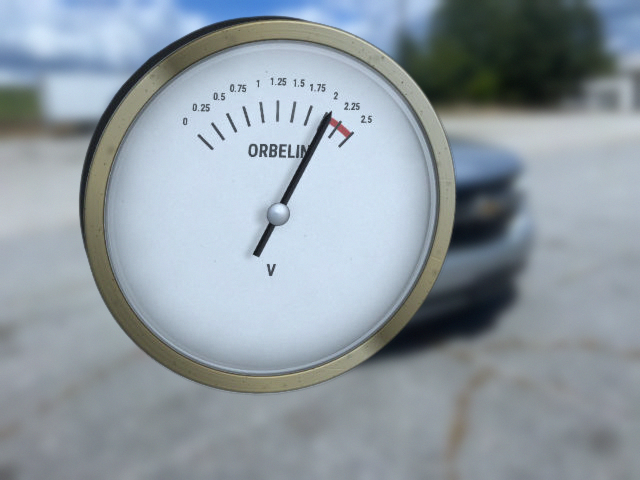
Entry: 2 V
